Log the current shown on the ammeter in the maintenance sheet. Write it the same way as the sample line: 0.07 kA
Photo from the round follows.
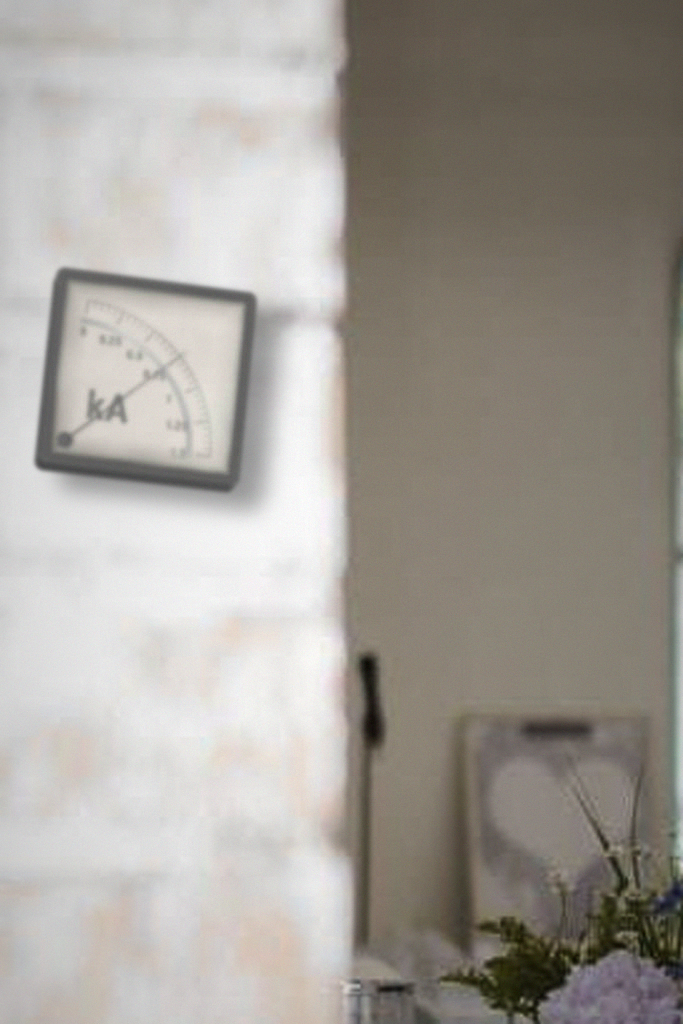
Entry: 0.75 kA
